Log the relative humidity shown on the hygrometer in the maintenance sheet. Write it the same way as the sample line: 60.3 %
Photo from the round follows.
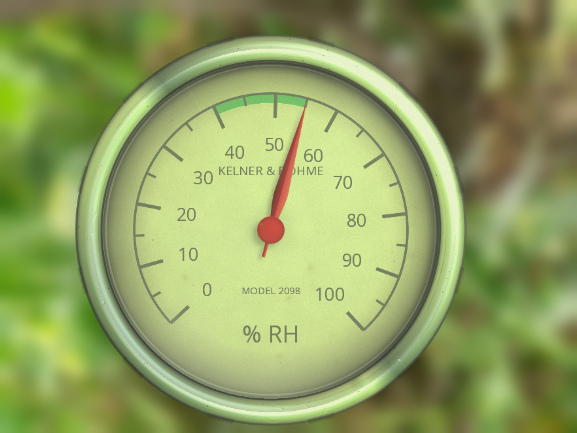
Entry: 55 %
